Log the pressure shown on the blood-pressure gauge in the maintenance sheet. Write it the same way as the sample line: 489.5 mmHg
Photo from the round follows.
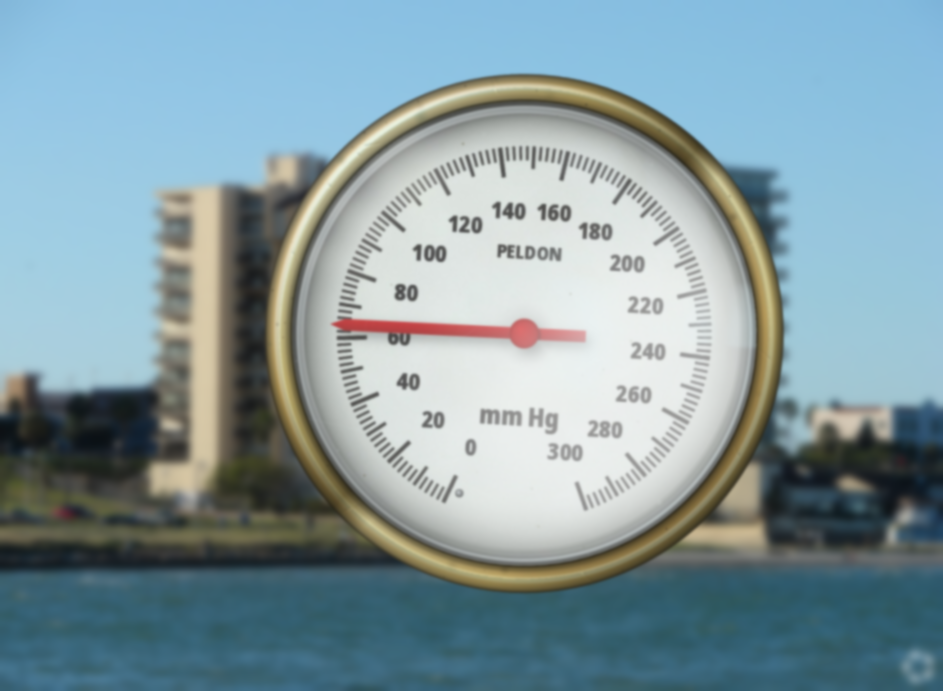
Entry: 64 mmHg
